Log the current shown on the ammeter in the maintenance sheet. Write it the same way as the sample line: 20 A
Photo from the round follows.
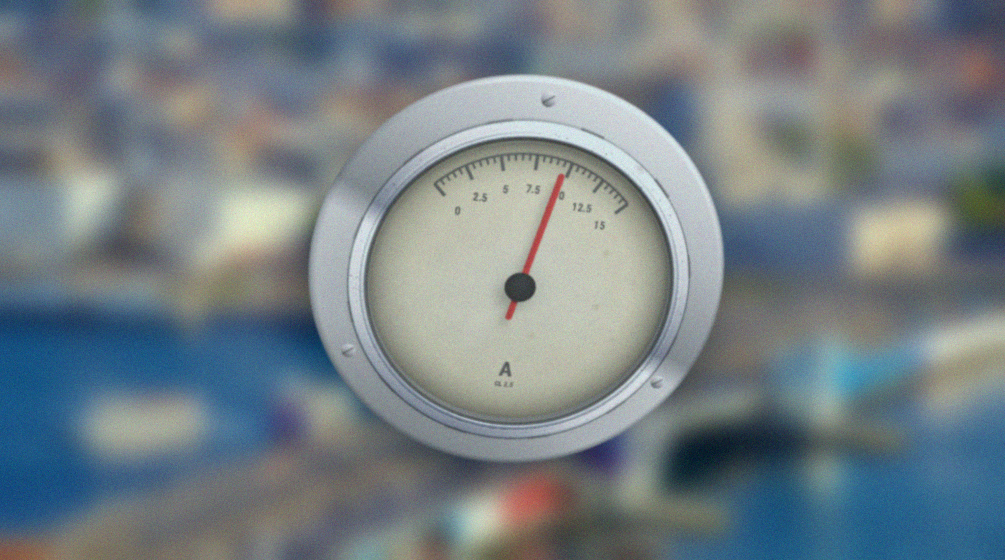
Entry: 9.5 A
